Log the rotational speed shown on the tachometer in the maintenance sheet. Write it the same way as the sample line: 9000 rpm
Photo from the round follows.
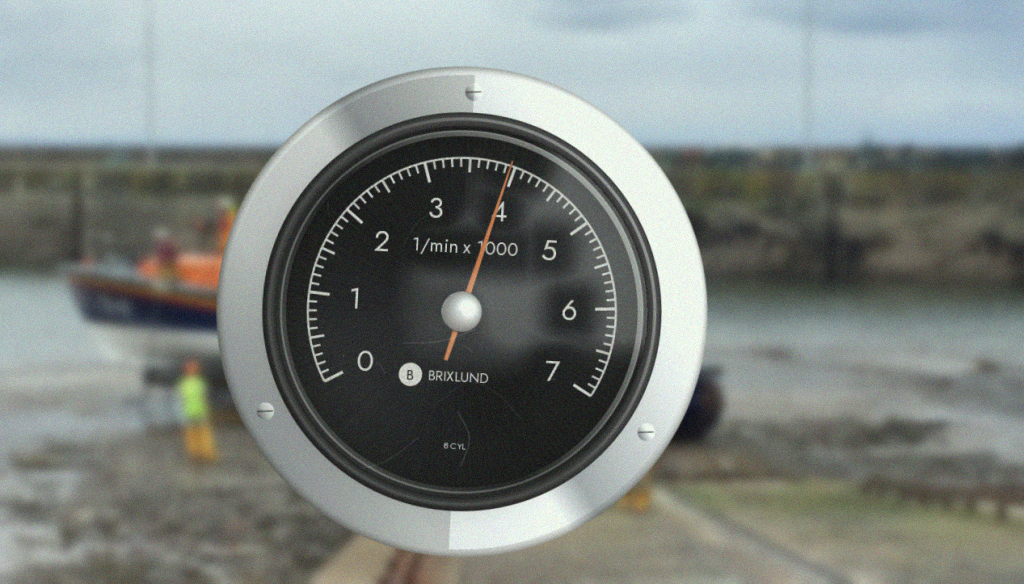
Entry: 3950 rpm
